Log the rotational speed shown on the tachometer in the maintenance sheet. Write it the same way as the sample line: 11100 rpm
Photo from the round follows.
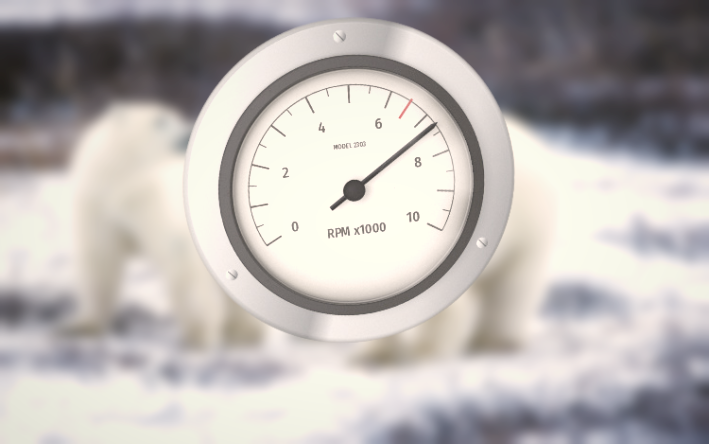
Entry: 7250 rpm
